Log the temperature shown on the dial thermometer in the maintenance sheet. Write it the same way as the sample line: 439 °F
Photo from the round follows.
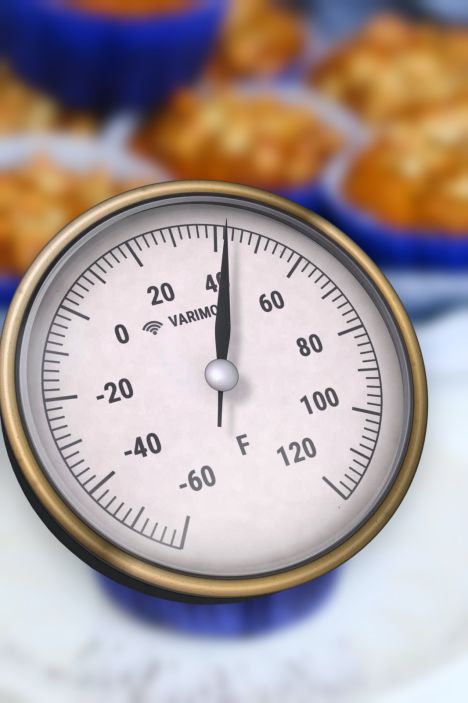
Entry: 42 °F
